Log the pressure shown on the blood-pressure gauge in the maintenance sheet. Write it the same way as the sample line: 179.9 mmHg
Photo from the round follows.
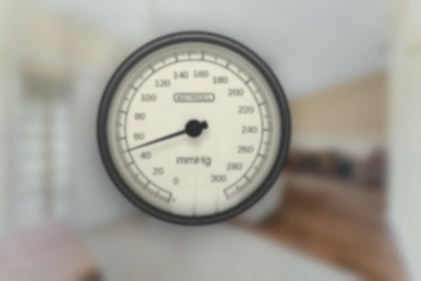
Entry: 50 mmHg
